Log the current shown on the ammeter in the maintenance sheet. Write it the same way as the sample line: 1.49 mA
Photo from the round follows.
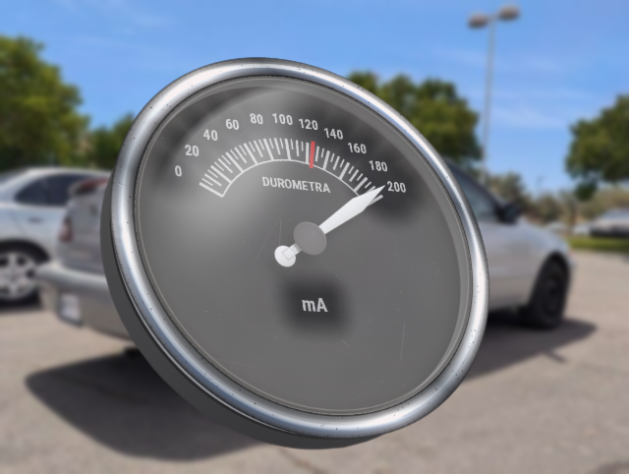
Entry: 195 mA
